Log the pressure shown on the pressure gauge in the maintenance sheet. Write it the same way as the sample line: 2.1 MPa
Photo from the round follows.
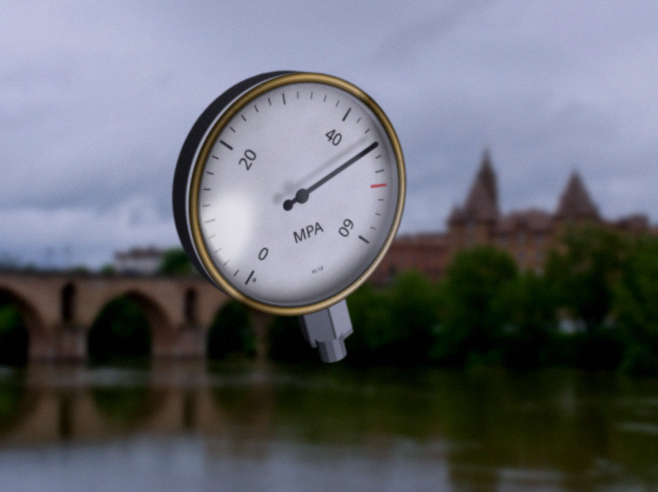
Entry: 46 MPa
